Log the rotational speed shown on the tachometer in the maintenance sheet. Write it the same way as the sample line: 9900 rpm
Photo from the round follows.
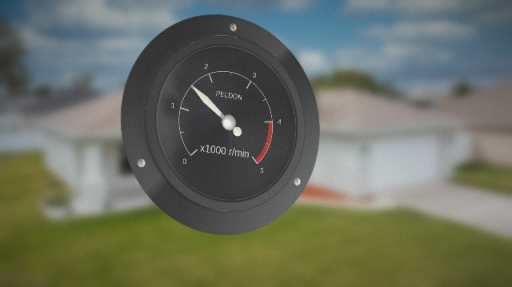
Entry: 1500 rpm
